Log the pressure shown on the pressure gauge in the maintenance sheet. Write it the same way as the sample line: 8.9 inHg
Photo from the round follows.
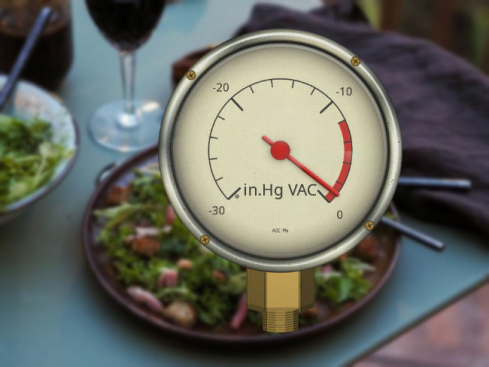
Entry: -1 inHg
